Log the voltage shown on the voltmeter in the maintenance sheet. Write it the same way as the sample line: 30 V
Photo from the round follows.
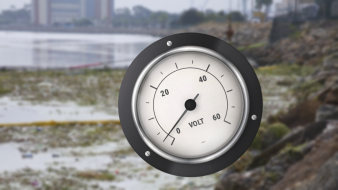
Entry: 2.5 V
